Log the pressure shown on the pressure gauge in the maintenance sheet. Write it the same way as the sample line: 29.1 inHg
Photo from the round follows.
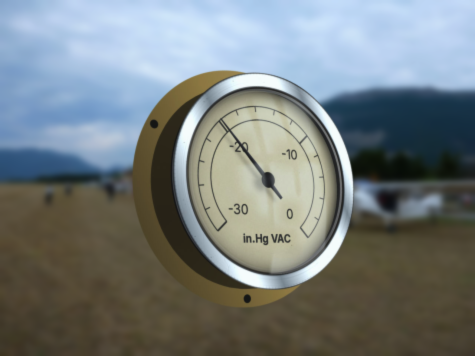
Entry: -20 inHg
